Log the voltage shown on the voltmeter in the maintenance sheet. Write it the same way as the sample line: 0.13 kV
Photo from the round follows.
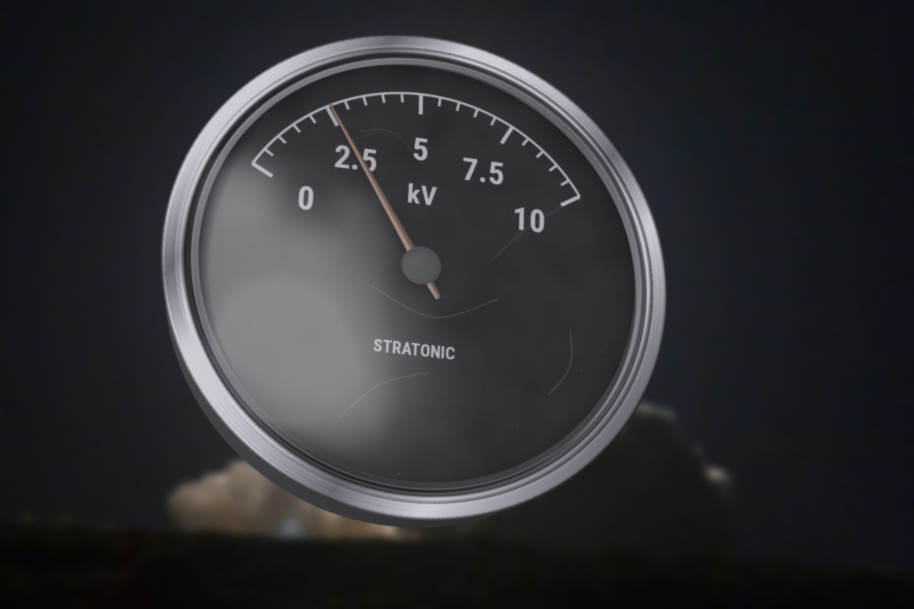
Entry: 2.5 kV
